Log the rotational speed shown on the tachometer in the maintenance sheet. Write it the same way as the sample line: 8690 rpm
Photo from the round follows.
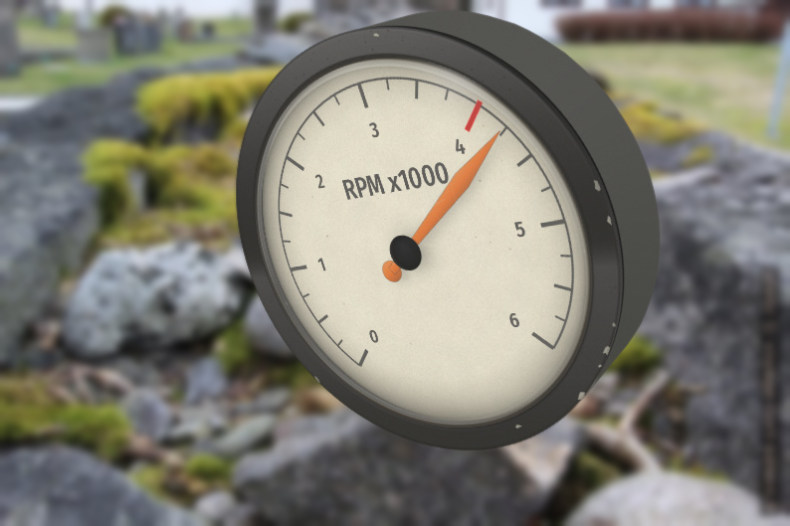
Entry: 4250 rpm
